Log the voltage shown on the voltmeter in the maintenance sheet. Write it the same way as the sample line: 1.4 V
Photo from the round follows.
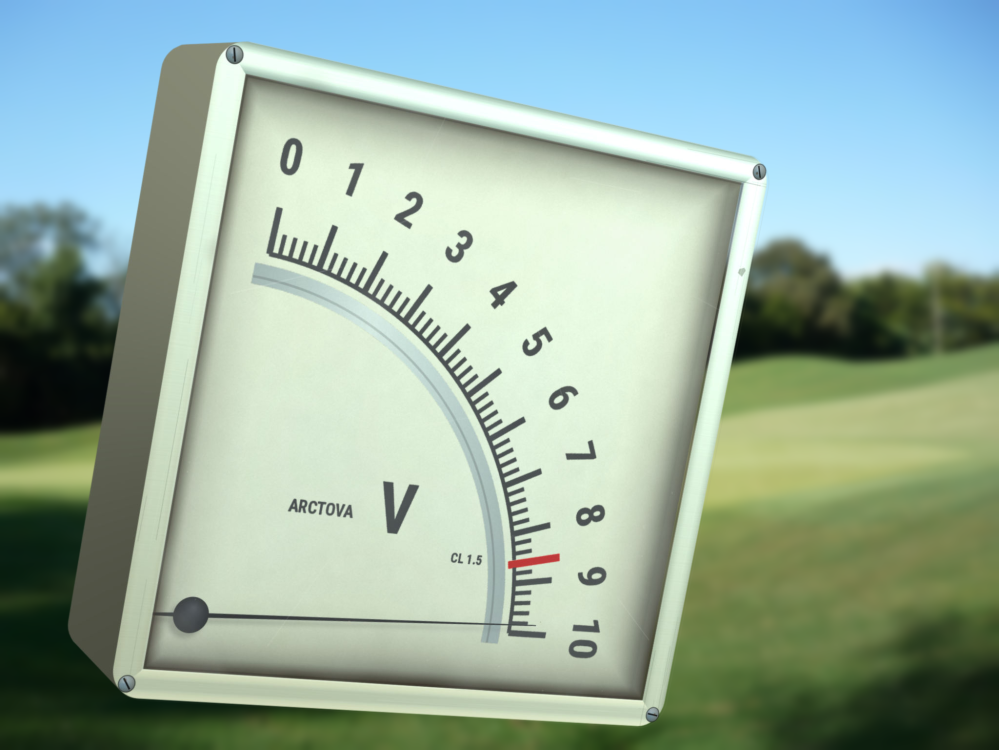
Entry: 9.8 V
